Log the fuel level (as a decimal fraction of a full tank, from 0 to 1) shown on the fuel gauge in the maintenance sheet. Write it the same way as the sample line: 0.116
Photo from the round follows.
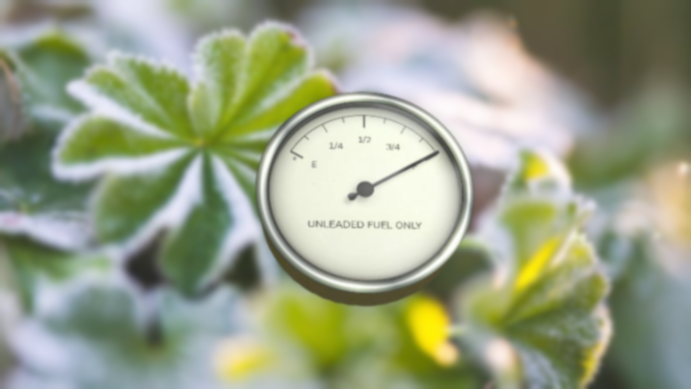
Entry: 1
